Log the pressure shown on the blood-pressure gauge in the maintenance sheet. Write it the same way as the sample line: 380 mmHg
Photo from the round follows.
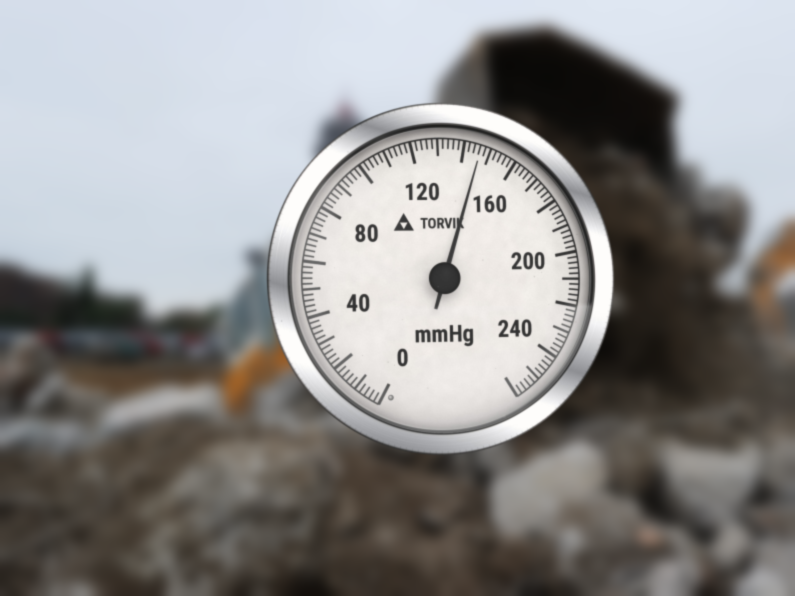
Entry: 146 mmHg
